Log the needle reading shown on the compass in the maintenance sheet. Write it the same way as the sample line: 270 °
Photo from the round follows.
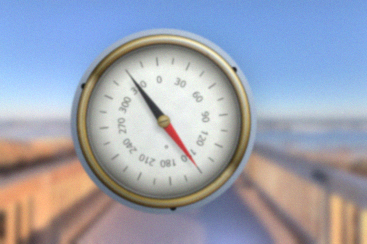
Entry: 150 °
